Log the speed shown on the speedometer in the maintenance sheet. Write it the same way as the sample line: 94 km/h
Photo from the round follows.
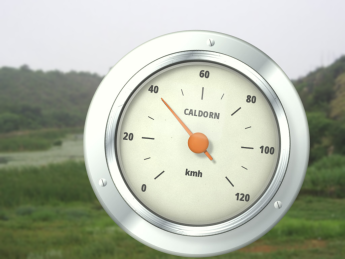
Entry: 40 km/h
